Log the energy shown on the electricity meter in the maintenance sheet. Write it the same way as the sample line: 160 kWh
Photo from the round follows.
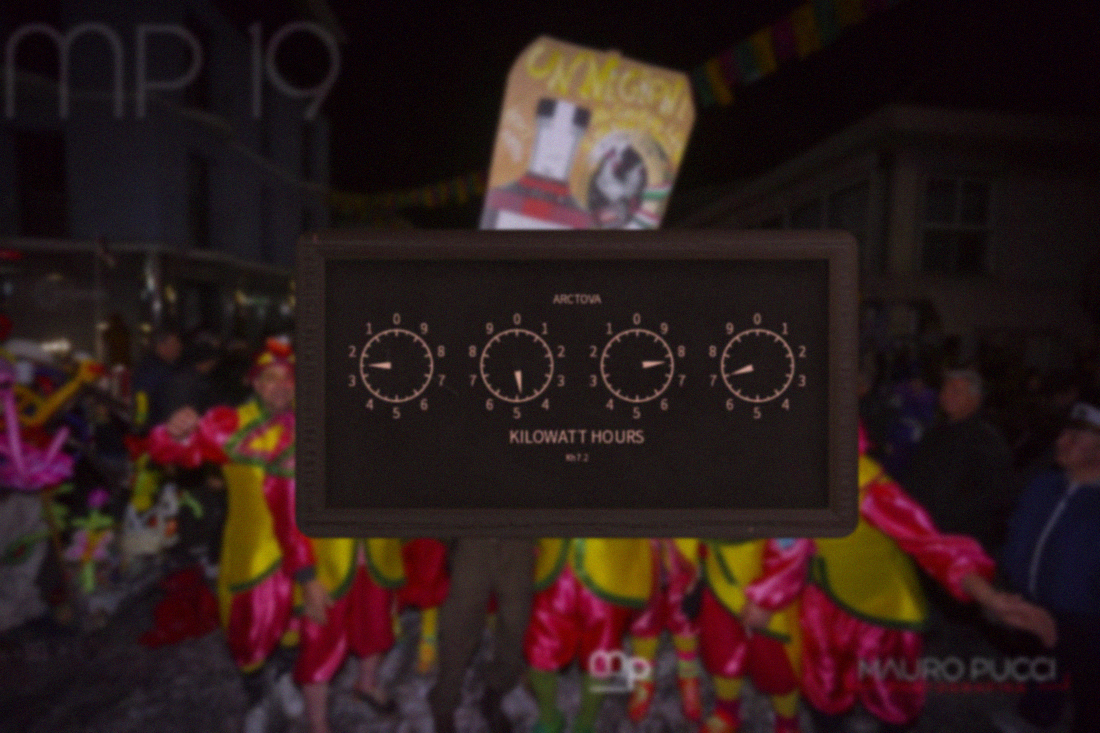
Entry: 2477 kWh
